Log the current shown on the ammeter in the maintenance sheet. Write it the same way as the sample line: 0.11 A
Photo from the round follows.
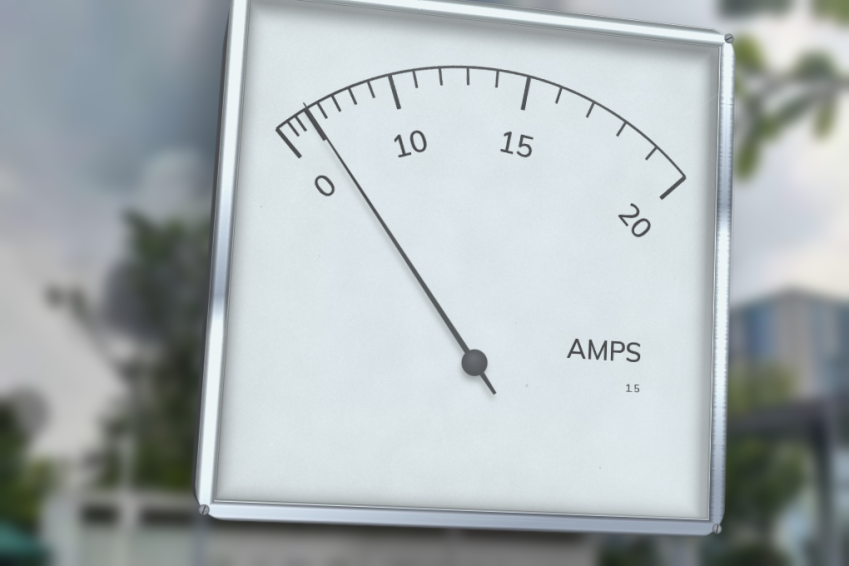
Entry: 5 A
